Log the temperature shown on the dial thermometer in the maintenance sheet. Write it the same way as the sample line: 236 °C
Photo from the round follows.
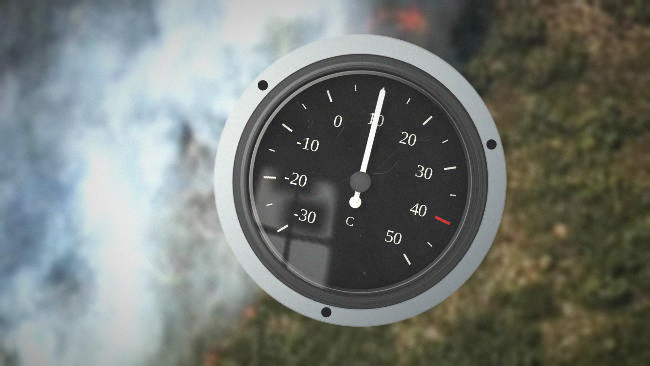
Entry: 10 °C
